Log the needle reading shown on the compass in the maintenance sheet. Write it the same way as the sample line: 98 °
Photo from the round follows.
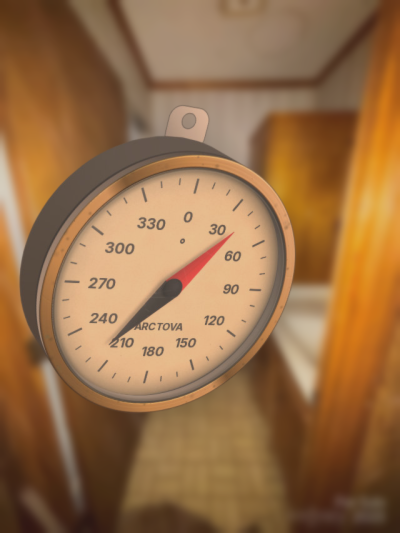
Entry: 40 °
